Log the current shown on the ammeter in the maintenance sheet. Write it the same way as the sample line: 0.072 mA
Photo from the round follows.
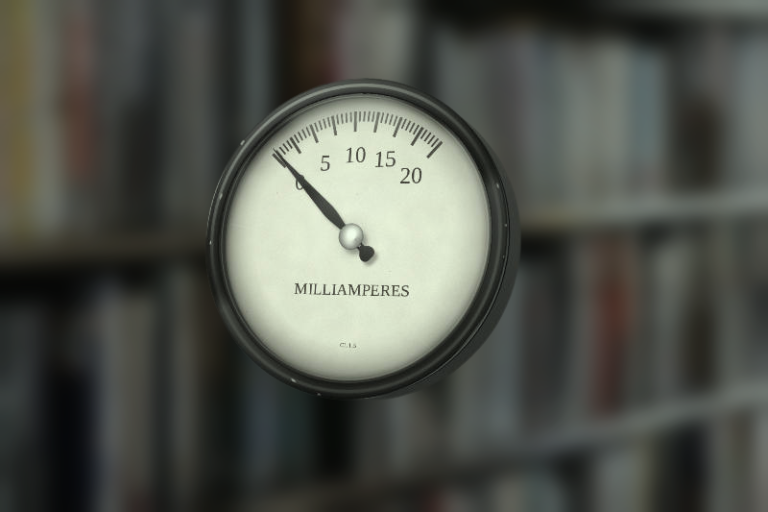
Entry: 0.5 mA
